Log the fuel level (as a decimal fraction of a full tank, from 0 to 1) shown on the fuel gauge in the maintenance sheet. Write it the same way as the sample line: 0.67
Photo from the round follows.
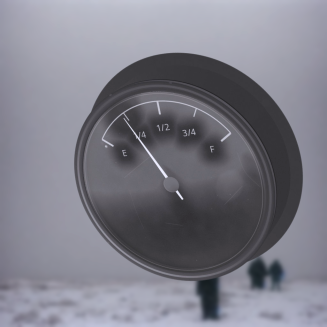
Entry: 0.25
